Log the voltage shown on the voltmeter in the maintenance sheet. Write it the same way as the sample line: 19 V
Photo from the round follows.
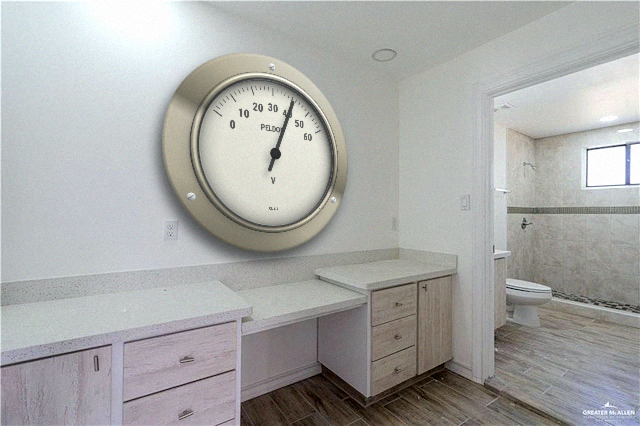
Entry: 40 V
